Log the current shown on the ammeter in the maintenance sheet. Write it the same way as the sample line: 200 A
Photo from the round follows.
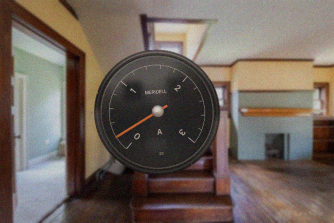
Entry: 0.2 A
